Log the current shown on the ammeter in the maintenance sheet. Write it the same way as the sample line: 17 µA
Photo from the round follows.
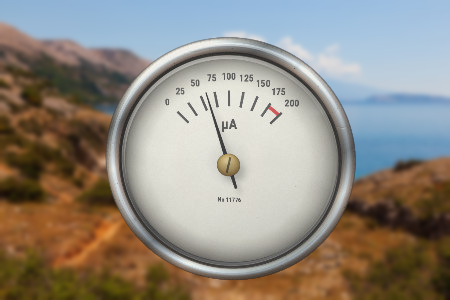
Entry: 62.5 µA
